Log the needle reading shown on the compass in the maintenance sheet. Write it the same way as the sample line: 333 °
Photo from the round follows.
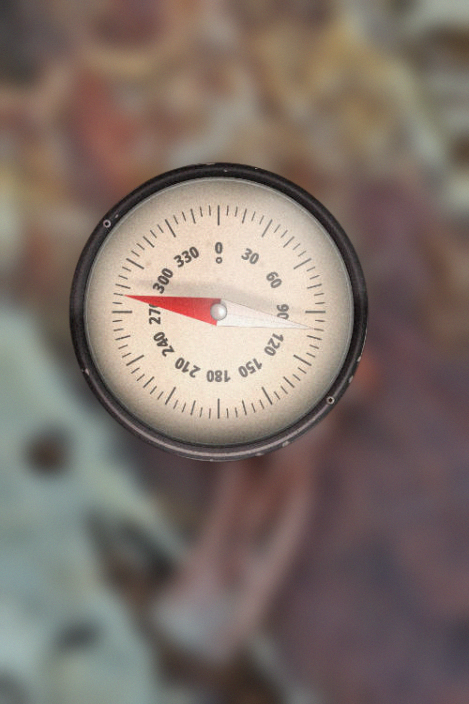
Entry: 280 °
